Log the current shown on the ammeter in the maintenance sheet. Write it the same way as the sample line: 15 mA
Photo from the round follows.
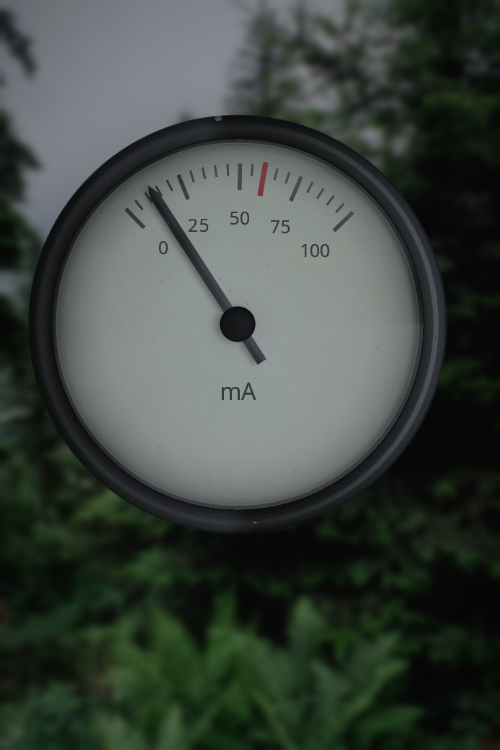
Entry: 12.5 mA
